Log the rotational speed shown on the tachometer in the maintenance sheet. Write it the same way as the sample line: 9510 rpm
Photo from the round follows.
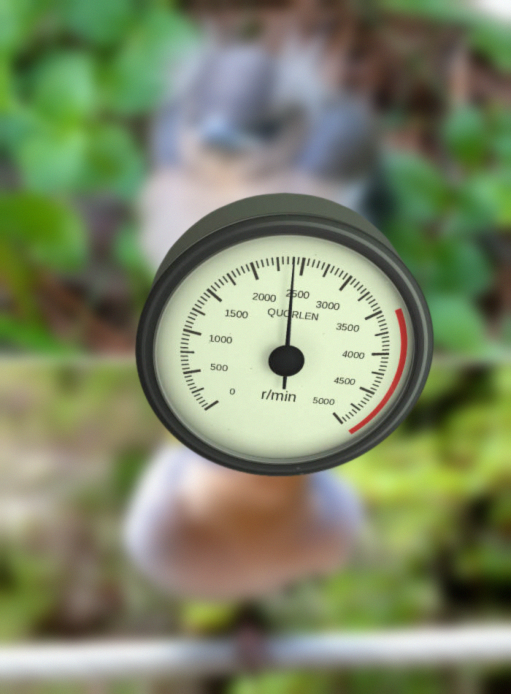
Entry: 2400 rpm
